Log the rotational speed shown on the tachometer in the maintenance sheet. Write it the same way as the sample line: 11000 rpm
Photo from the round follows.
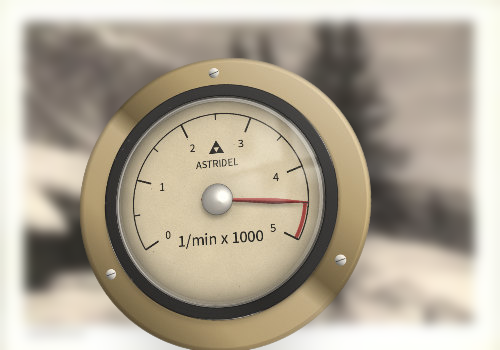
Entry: 4500 rpm
